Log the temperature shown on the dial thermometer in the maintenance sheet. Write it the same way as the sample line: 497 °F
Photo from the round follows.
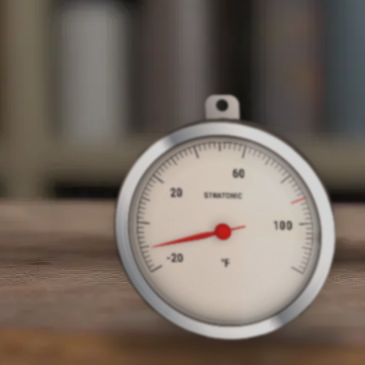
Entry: -10 °F
